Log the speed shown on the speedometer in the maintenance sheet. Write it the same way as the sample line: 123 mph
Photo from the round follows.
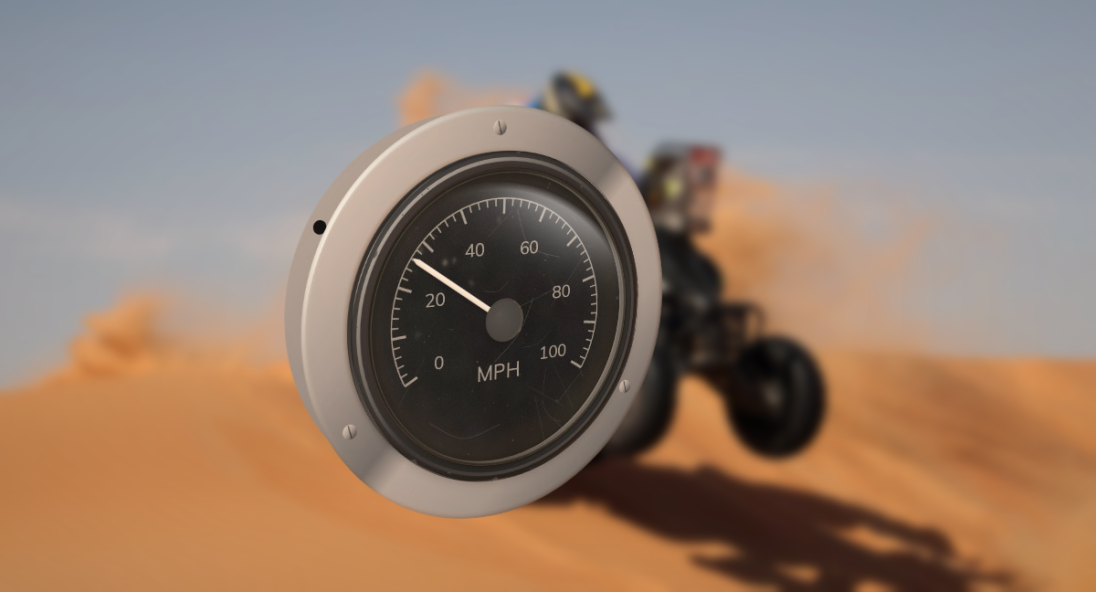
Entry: 26 mph
